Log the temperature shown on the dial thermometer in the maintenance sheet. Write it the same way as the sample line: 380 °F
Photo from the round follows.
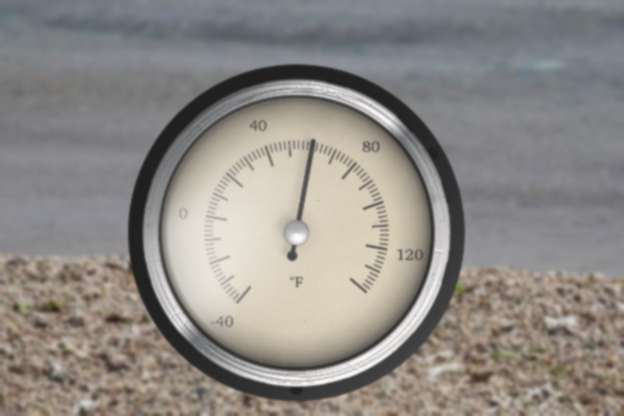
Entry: 60 °F
